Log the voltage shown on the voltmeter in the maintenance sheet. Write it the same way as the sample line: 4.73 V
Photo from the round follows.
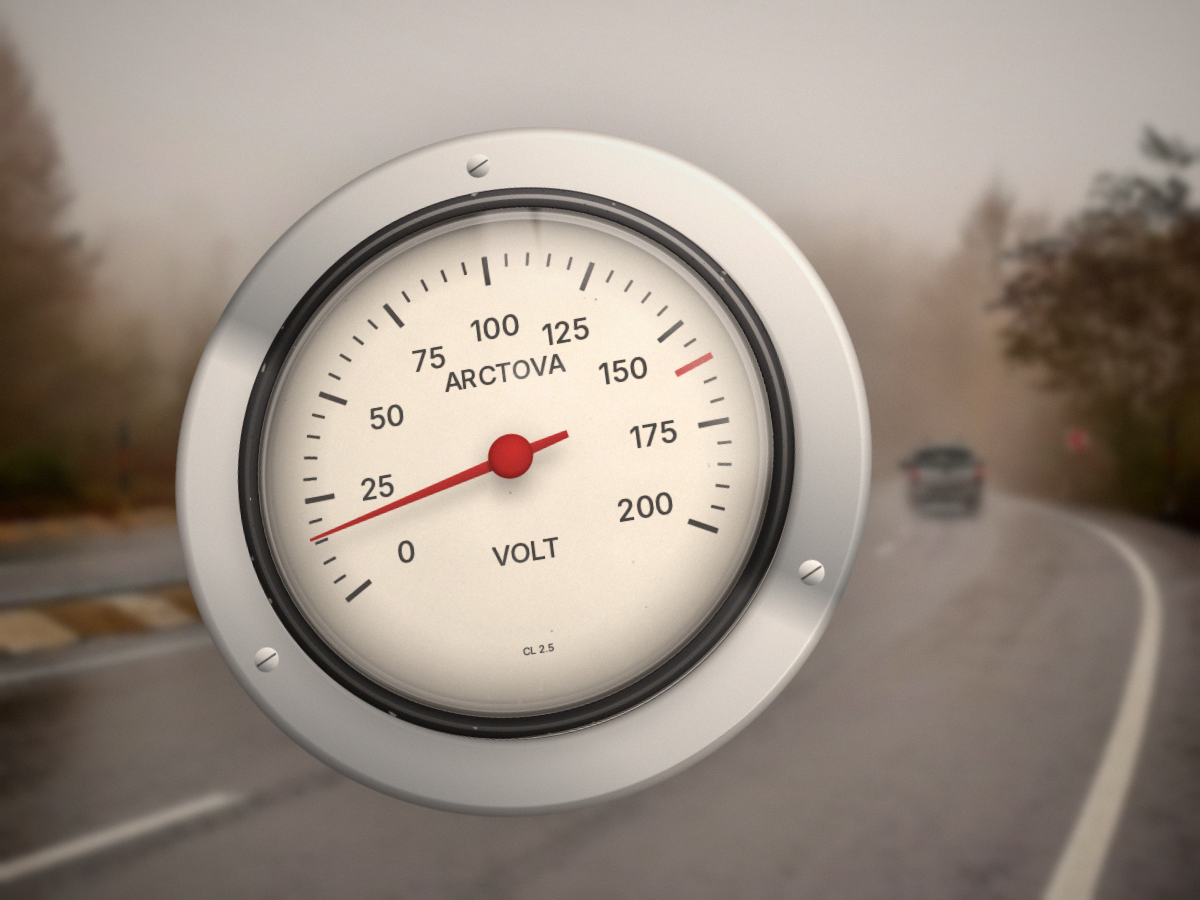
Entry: 15 V
